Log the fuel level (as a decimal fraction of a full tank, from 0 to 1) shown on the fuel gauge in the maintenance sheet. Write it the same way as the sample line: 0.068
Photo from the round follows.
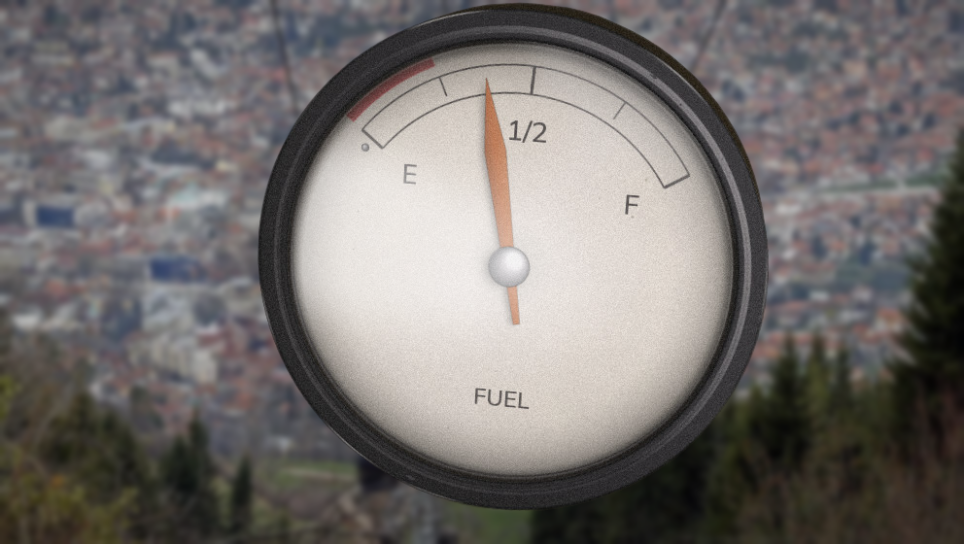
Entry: 0.375
